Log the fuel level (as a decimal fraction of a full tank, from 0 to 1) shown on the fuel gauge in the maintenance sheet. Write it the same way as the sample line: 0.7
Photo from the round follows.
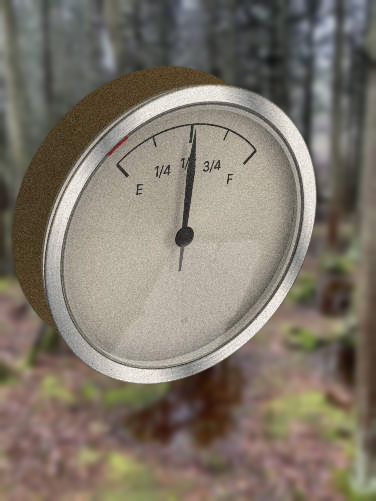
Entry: 0.5
